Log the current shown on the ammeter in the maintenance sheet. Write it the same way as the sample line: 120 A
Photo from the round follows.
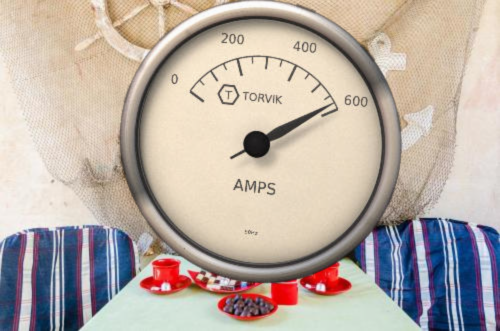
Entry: 575 A
